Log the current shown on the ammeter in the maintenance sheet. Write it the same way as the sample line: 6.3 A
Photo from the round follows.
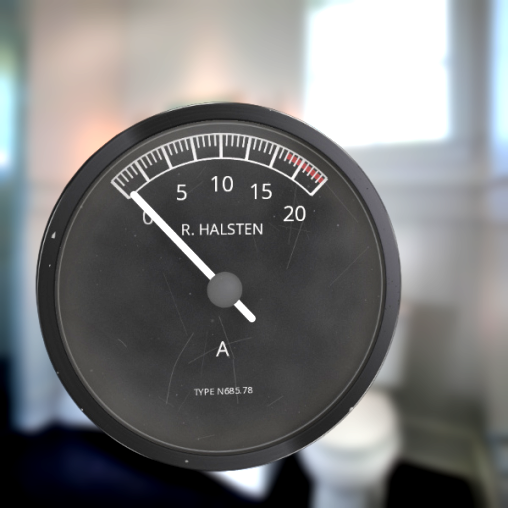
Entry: 0.5 A
